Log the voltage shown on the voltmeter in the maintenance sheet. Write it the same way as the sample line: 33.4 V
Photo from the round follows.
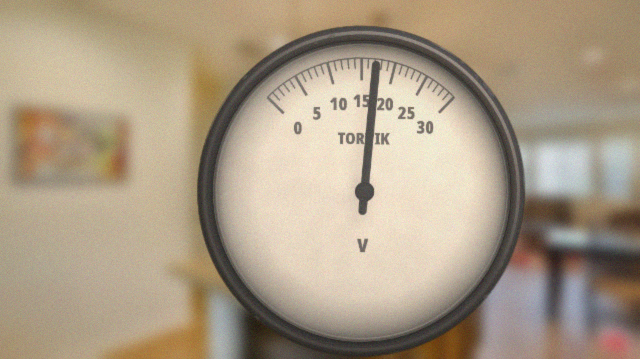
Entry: 17 V
